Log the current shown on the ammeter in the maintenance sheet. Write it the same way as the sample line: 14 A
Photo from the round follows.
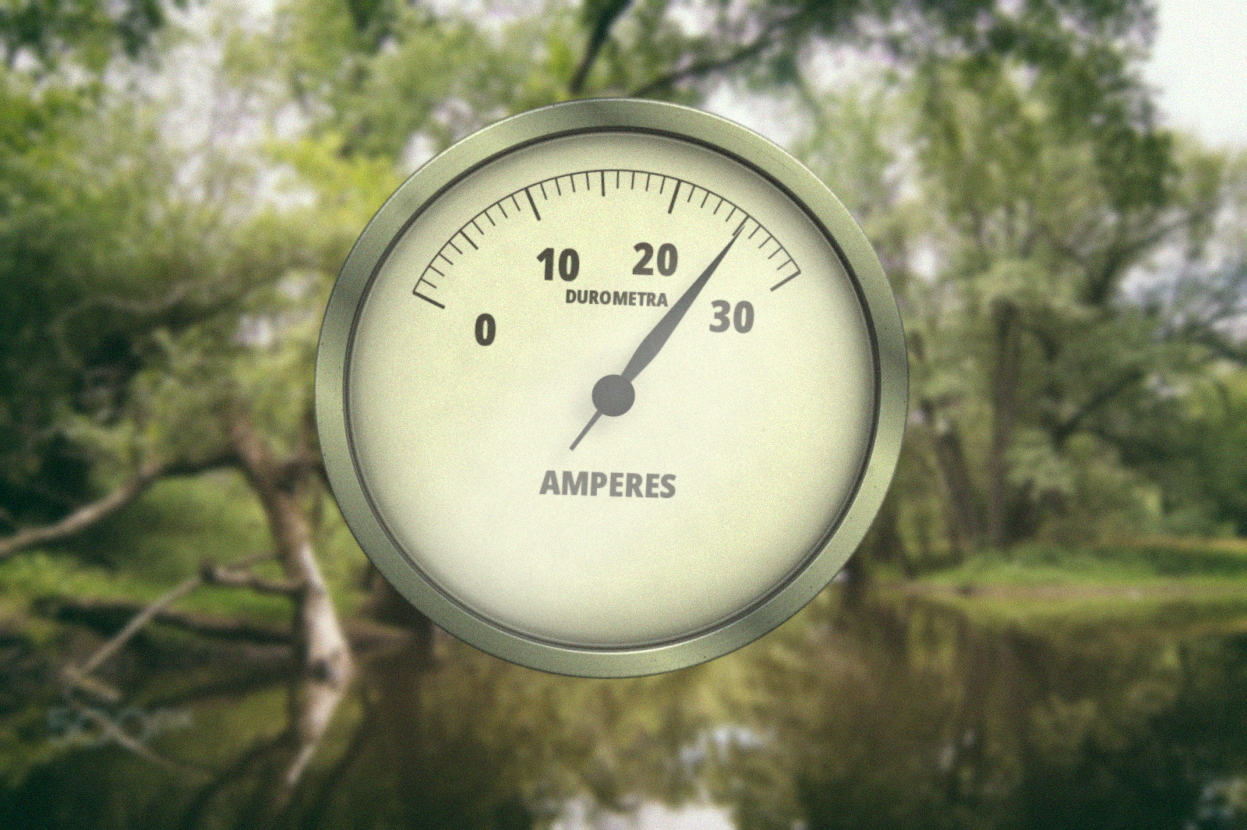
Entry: 25 A
